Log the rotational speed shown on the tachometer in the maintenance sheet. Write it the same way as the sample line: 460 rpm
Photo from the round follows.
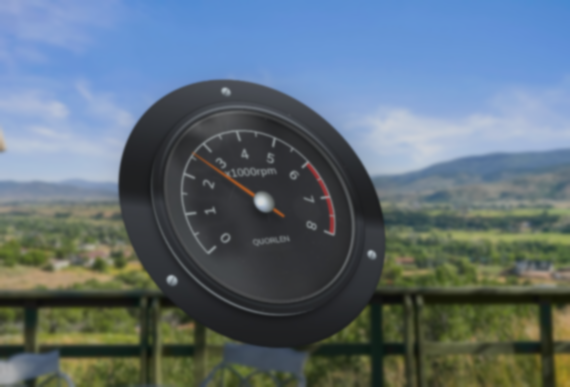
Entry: 2500 rpm
